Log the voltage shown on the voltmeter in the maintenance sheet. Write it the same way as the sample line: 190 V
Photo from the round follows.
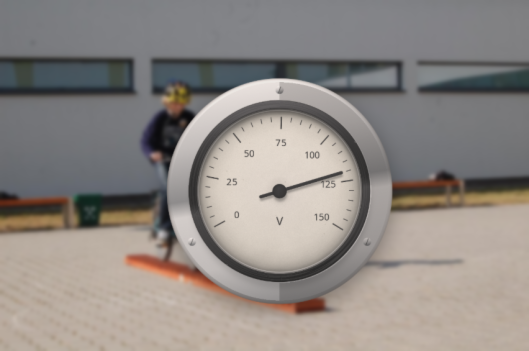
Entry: 120 V
